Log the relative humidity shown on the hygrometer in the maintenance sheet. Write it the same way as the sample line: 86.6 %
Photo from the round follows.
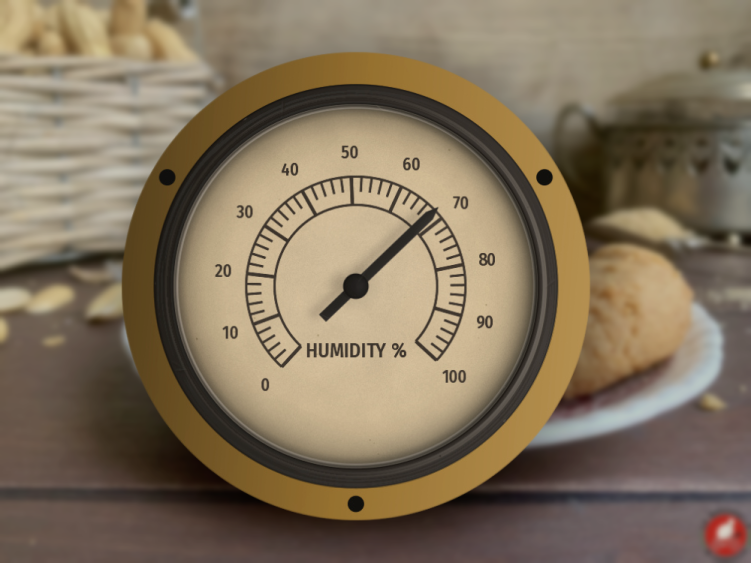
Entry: 68 %
